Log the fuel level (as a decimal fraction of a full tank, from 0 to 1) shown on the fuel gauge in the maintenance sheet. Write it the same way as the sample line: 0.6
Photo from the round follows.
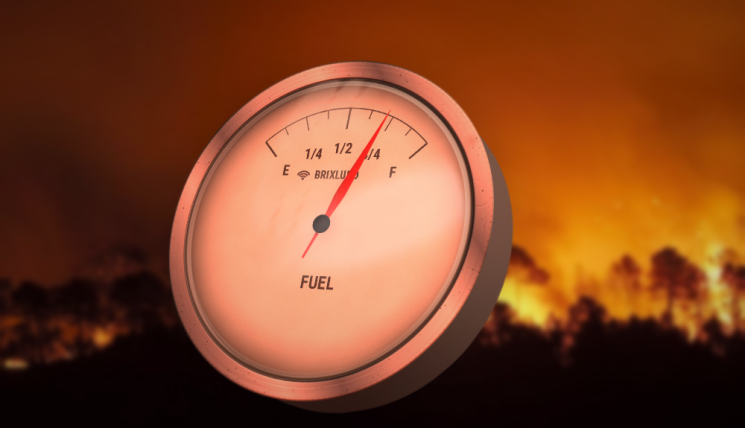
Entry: 0.75
